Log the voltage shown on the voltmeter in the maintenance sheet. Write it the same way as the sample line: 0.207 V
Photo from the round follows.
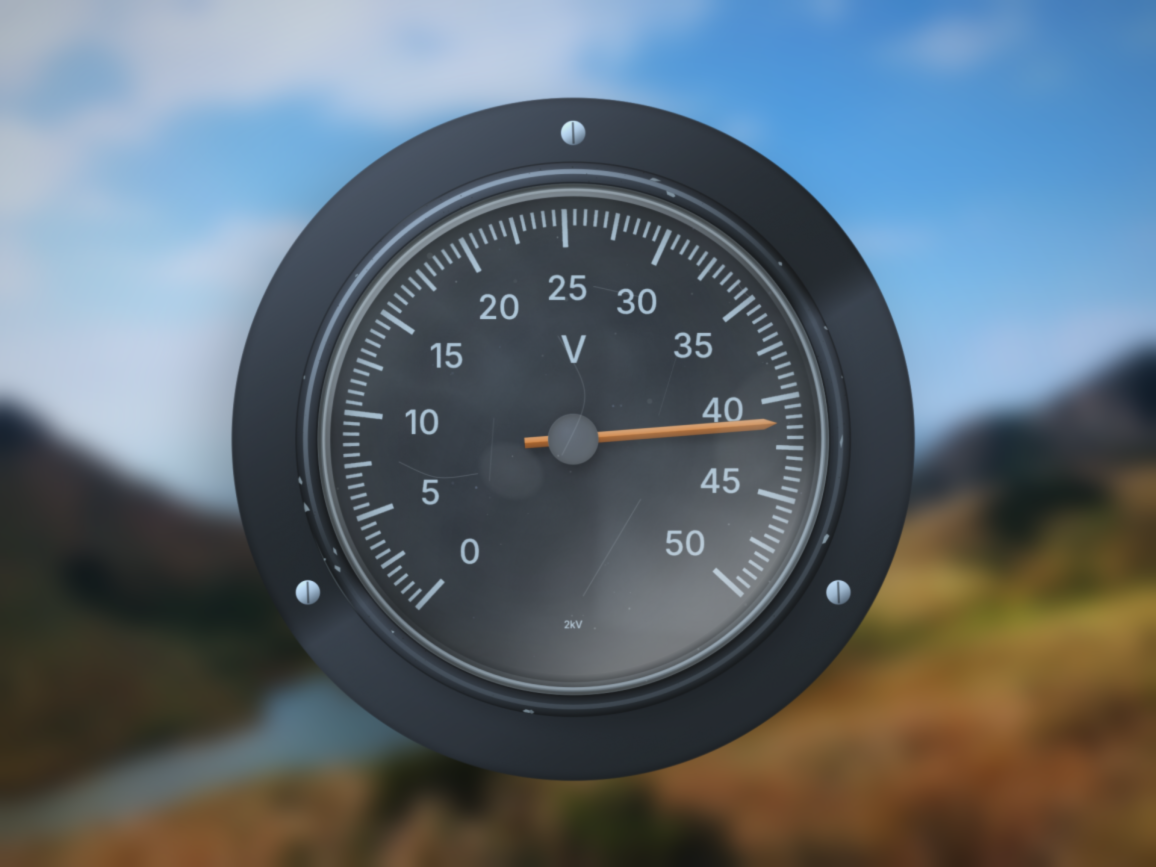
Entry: 41.25 V
